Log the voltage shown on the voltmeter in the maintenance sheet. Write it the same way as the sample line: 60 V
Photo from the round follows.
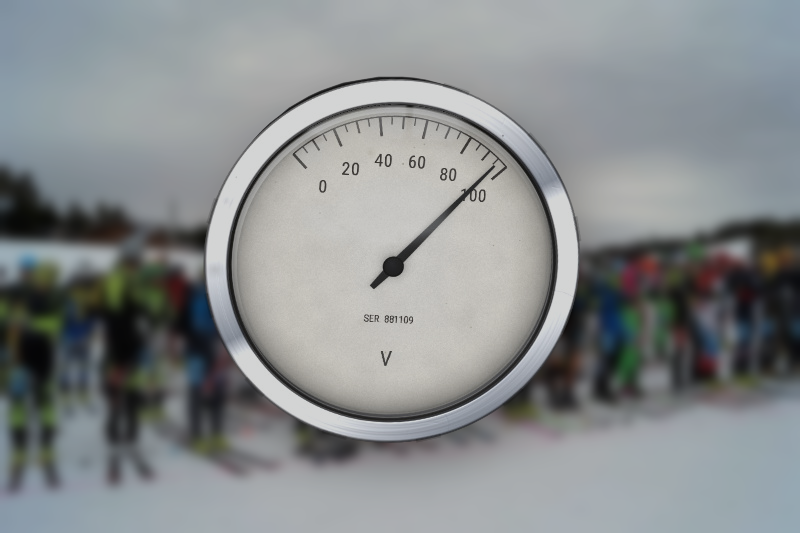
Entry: 95 V
